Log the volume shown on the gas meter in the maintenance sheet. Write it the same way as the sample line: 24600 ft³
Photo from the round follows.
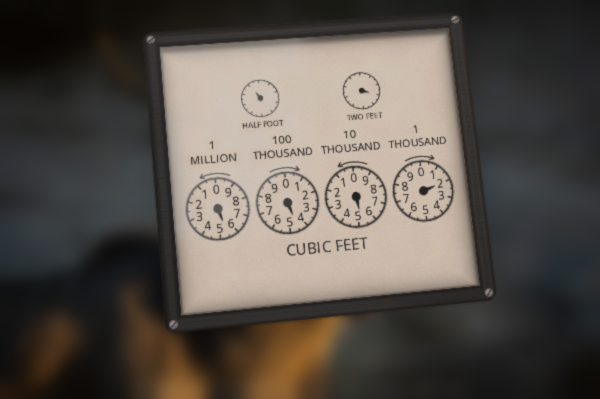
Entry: 545200 ft³
